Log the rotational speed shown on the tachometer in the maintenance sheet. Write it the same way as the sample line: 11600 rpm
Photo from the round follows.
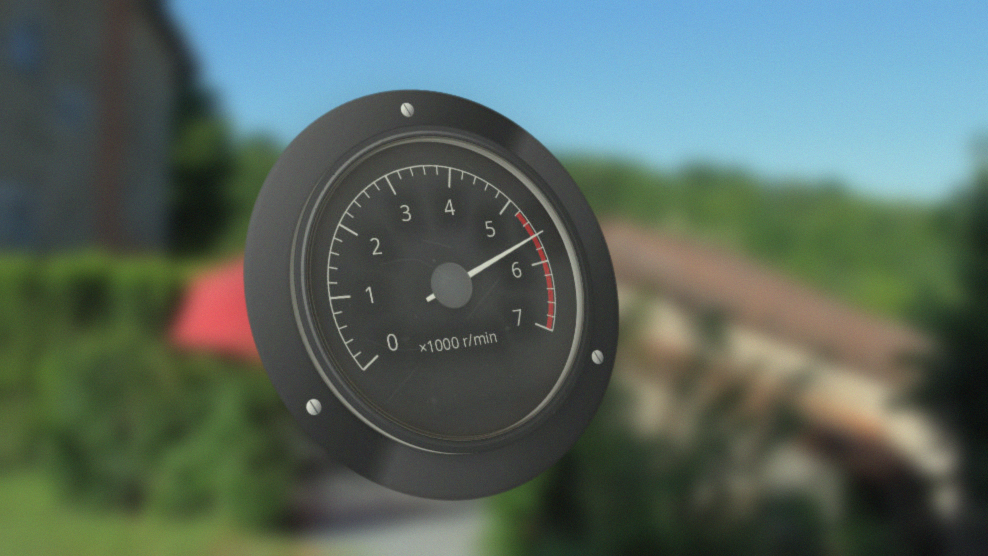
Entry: 5600 rpm
